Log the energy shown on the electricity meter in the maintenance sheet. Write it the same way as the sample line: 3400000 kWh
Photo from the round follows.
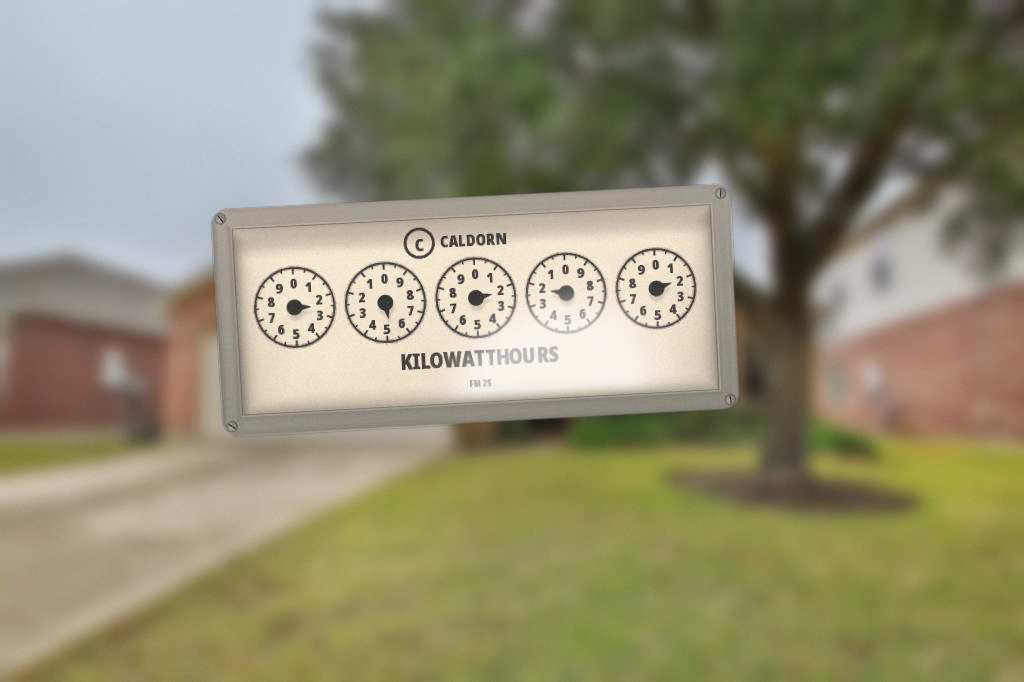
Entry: 25222 kWh
